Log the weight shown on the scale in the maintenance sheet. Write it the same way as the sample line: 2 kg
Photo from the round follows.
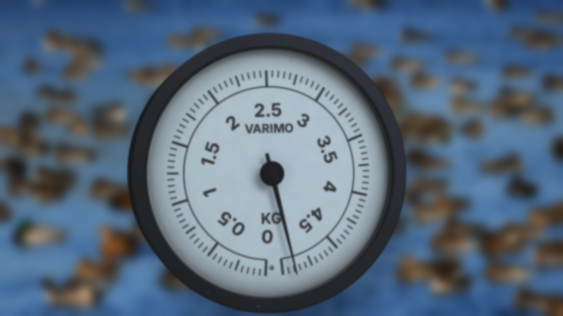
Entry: 4.9 kg
